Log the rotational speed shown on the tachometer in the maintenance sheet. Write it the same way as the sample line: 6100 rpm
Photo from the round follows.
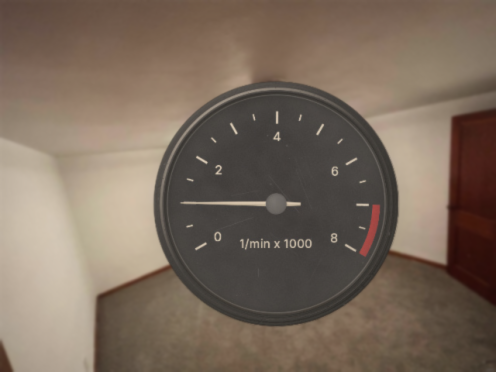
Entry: 1000 rpm
